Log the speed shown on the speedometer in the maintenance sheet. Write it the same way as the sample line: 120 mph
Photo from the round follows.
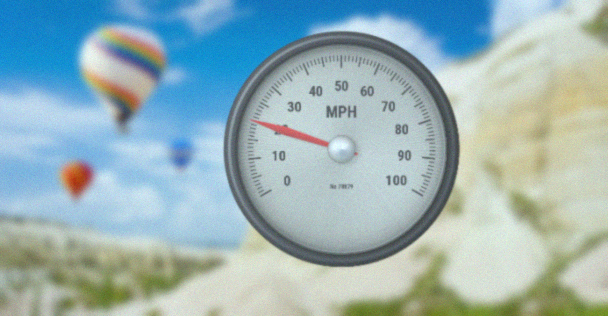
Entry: 20 mph
